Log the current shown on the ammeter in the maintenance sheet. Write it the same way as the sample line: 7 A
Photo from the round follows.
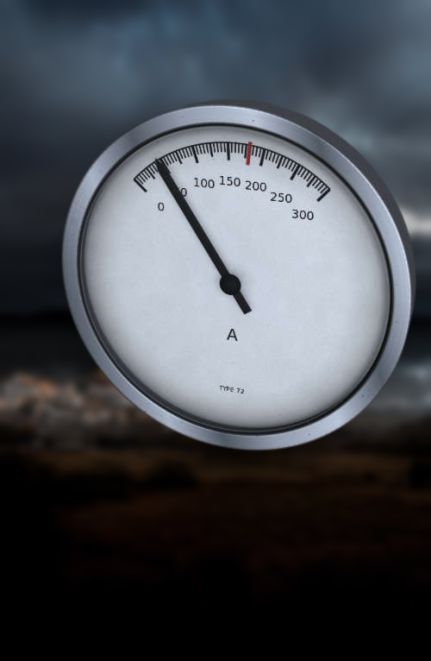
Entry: 50 A
